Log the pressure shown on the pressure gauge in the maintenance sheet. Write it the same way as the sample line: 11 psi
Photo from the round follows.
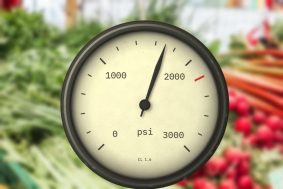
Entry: 1700 psi
